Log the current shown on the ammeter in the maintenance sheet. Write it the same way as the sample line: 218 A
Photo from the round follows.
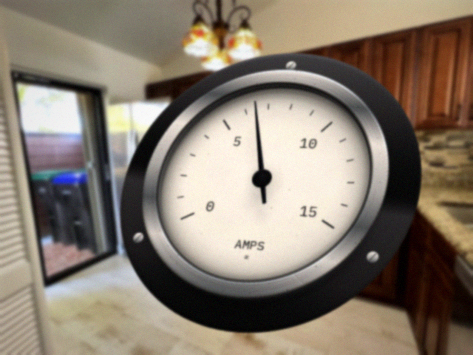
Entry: 6.5 A
